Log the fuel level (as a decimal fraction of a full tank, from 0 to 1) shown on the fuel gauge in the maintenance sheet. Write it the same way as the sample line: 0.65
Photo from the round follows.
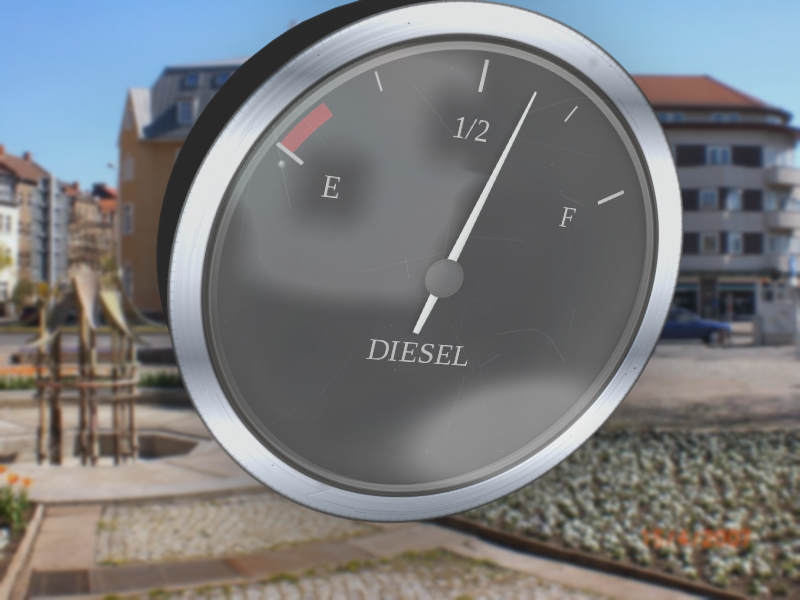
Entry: 0.625
